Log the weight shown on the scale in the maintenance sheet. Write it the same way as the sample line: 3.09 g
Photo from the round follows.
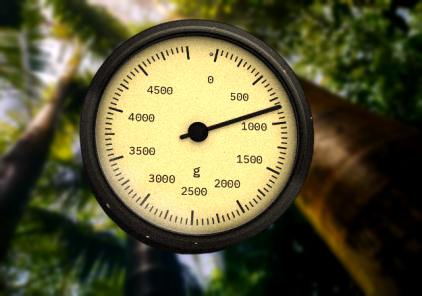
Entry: 850 g
